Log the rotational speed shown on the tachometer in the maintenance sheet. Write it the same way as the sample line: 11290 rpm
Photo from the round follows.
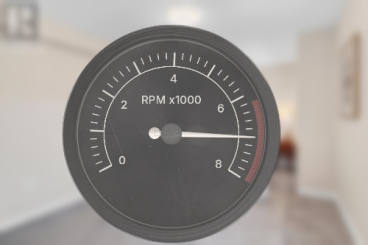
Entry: 7000 rpm
